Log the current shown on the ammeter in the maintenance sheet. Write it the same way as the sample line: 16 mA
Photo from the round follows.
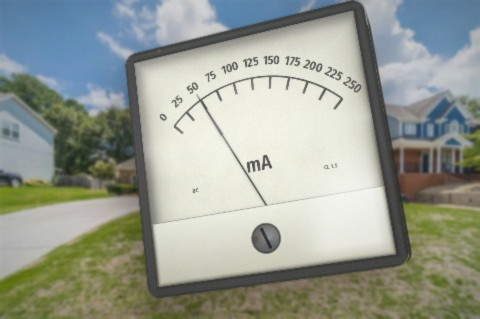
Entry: 50 mA
